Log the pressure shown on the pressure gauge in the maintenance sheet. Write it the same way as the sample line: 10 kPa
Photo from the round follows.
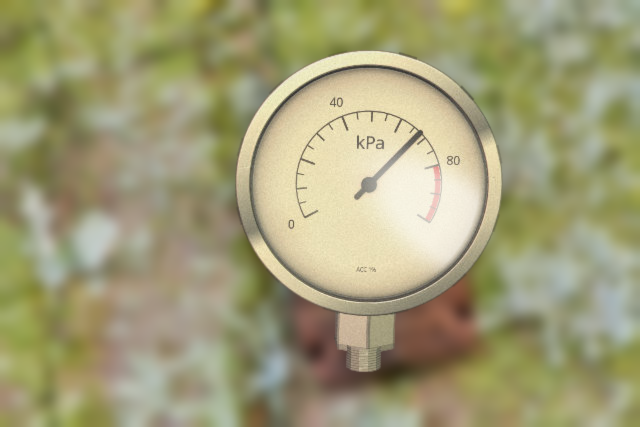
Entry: 67.5 kPa
